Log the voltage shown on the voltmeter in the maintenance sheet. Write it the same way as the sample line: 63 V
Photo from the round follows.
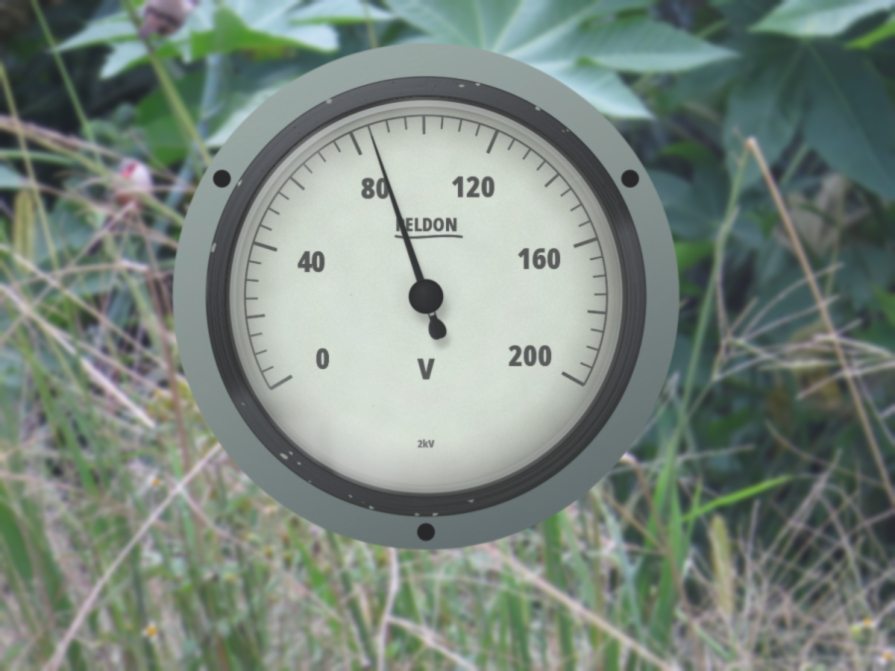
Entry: 85 V
